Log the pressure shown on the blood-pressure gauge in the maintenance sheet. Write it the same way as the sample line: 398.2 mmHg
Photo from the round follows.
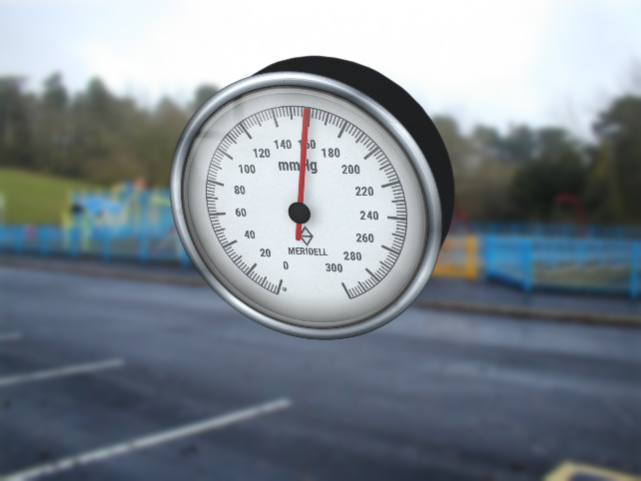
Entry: 160 mmHg
